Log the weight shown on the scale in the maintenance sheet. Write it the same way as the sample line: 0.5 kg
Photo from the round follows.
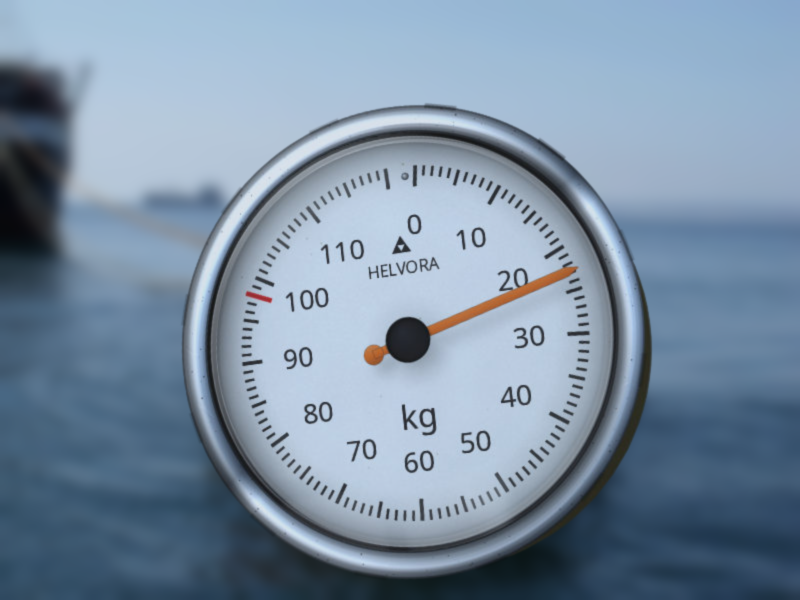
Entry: 23 kg
